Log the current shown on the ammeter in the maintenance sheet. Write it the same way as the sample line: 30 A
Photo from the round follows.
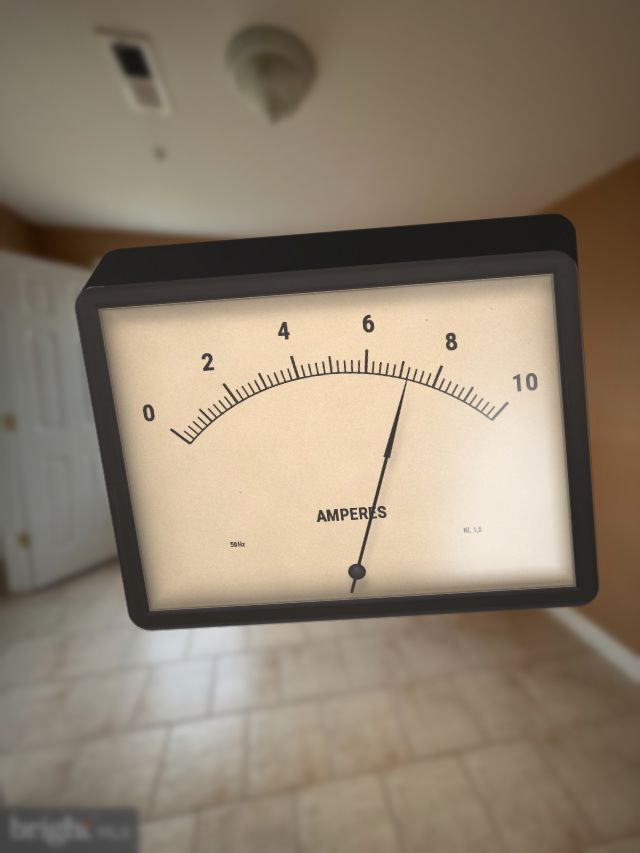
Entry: 7.2 A
